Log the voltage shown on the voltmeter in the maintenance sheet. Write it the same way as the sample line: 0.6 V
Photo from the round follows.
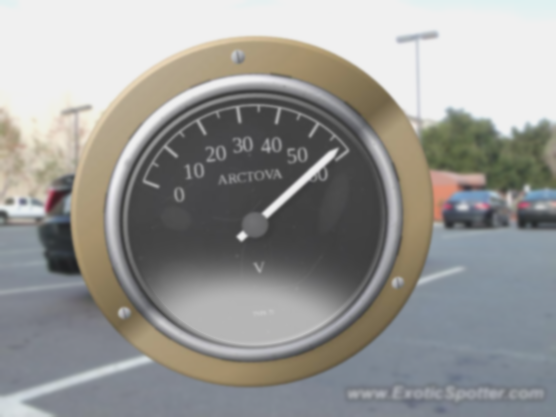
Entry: 57.5 V
